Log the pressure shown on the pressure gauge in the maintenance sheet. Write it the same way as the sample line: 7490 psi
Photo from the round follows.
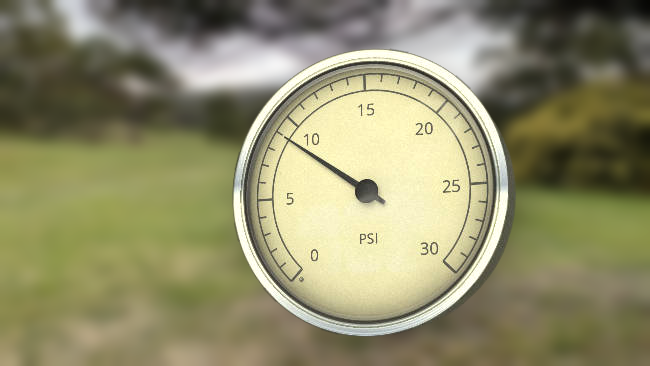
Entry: 9 psi
